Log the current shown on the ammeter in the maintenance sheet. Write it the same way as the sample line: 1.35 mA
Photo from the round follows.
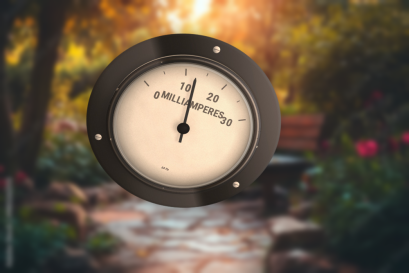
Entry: 12.5 mA
